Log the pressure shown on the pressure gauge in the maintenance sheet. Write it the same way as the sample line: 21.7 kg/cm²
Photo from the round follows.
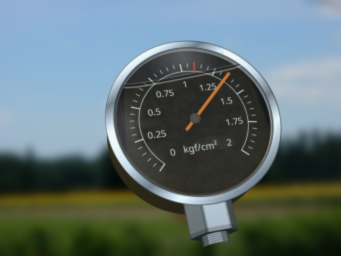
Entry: 1.35 kg/cm²
